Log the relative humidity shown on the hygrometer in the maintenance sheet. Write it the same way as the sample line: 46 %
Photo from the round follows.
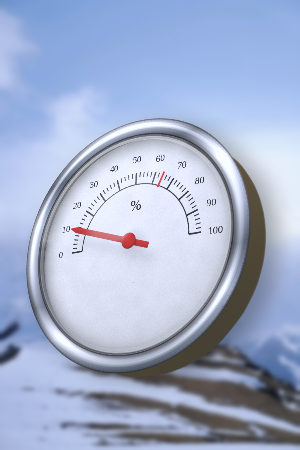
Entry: 10 %
